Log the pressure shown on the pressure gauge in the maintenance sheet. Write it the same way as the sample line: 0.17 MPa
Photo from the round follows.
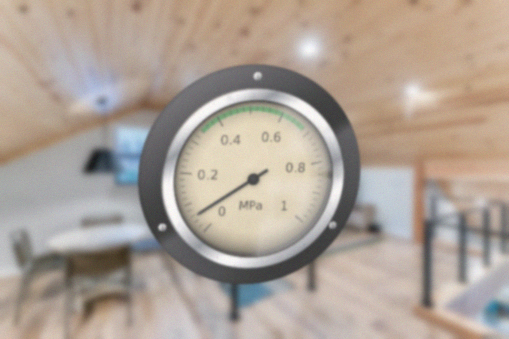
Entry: 0.06 MPa
